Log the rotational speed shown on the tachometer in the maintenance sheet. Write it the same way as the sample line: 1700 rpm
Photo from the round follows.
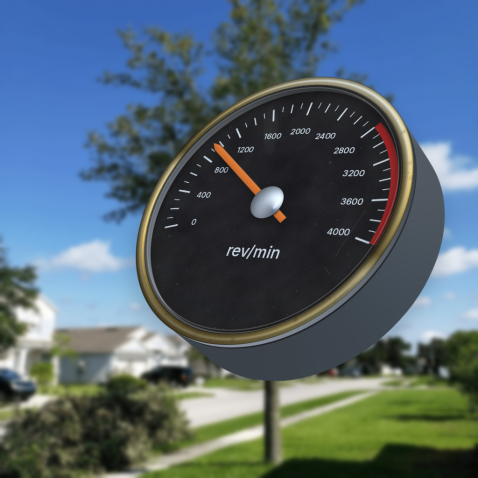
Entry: 950 rpm
